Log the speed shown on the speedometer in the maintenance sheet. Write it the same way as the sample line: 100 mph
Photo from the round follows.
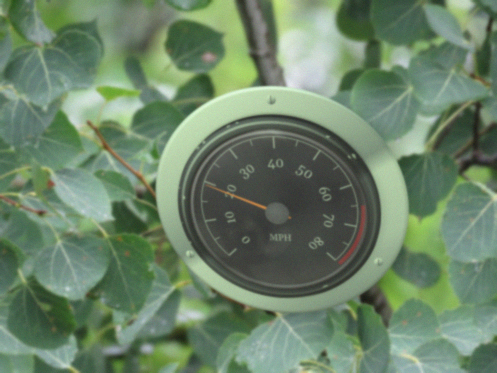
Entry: 20 mph
